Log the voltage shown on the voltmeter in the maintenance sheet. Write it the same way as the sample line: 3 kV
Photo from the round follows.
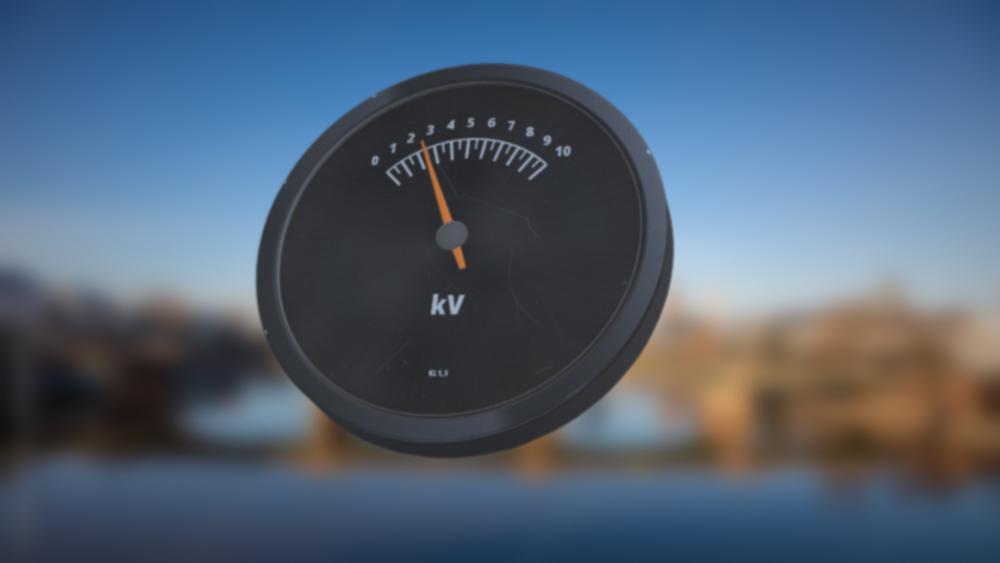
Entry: 2.5 kV
